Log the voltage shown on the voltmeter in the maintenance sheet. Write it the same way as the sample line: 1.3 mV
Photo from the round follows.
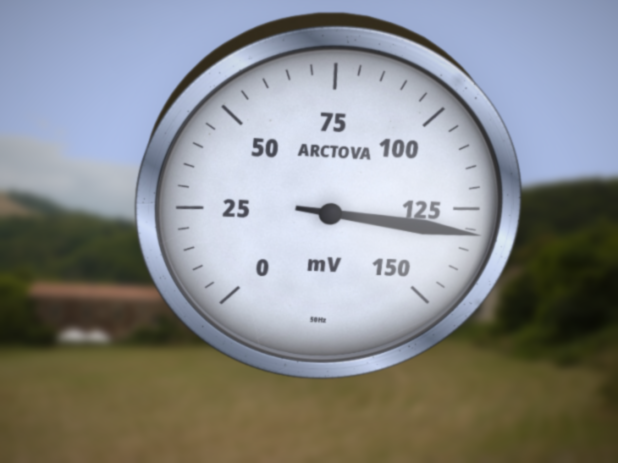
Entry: 130 mV
